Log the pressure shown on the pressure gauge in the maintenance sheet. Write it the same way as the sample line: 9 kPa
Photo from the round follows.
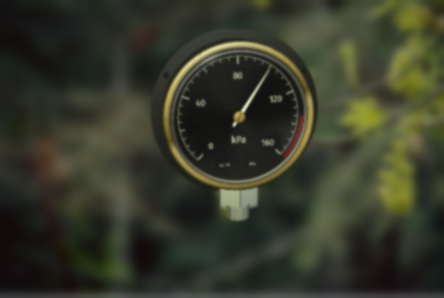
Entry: 100 kPa
